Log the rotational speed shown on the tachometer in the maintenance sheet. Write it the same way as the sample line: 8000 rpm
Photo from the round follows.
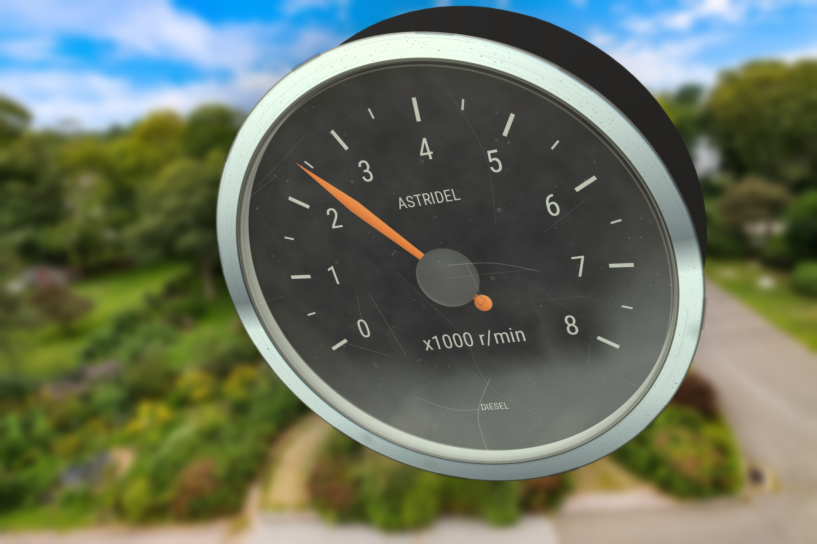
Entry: 2500 rpm
